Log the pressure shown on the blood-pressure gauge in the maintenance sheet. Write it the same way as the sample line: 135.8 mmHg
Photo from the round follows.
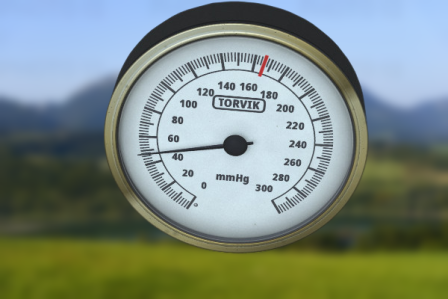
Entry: 50 mmHg
